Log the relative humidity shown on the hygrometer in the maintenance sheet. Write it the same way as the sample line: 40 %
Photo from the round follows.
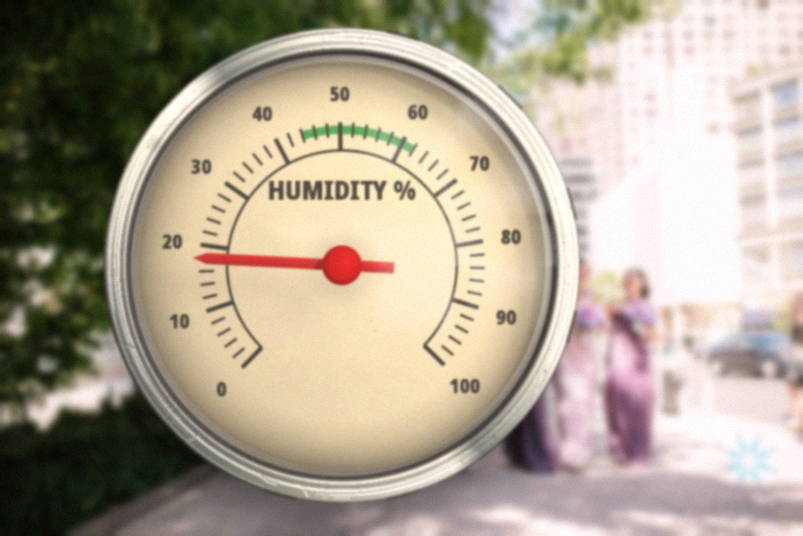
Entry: 18 %
